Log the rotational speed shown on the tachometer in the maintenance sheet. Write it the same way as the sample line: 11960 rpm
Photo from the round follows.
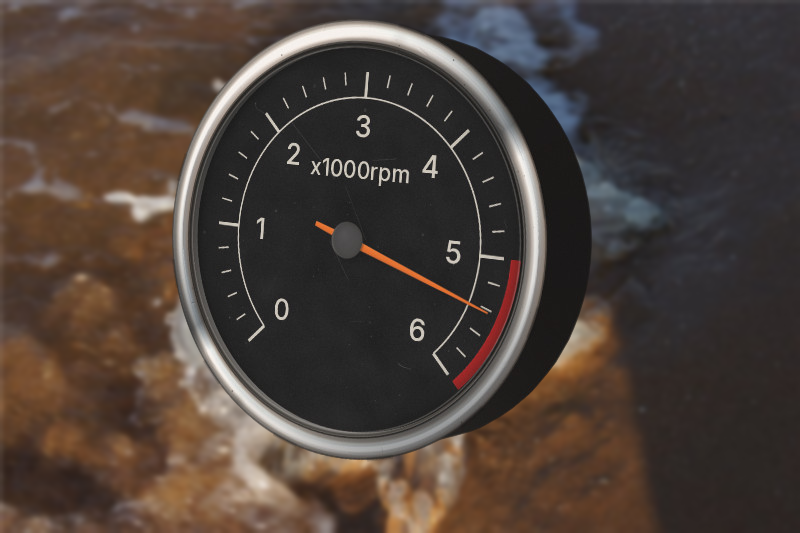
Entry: 5400 rpm
